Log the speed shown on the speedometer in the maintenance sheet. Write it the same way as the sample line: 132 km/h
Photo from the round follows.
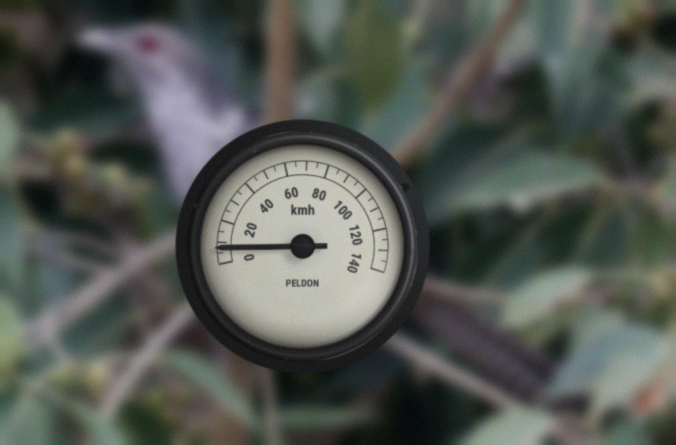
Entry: 7.5 km/h
